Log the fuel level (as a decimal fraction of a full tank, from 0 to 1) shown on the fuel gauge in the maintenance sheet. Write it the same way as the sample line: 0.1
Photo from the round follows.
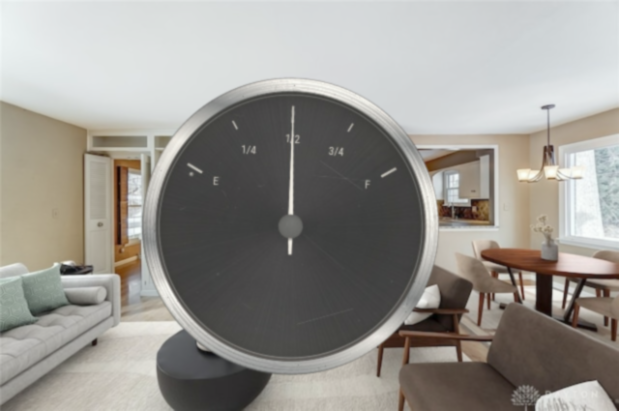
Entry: 0.5
